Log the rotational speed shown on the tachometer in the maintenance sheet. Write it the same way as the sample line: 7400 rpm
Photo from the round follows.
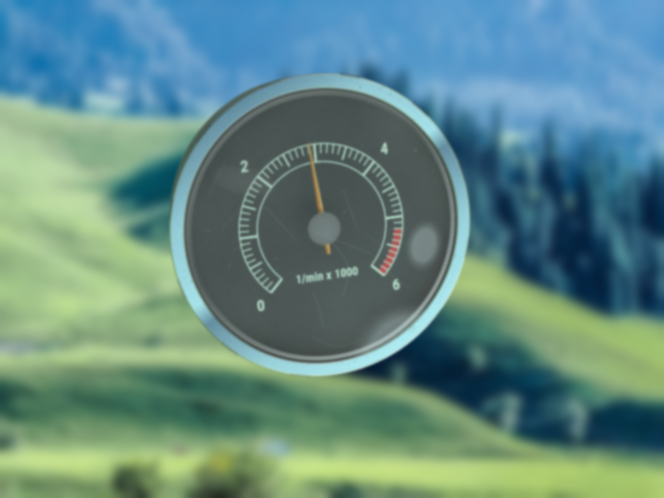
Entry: 2900 rpm
